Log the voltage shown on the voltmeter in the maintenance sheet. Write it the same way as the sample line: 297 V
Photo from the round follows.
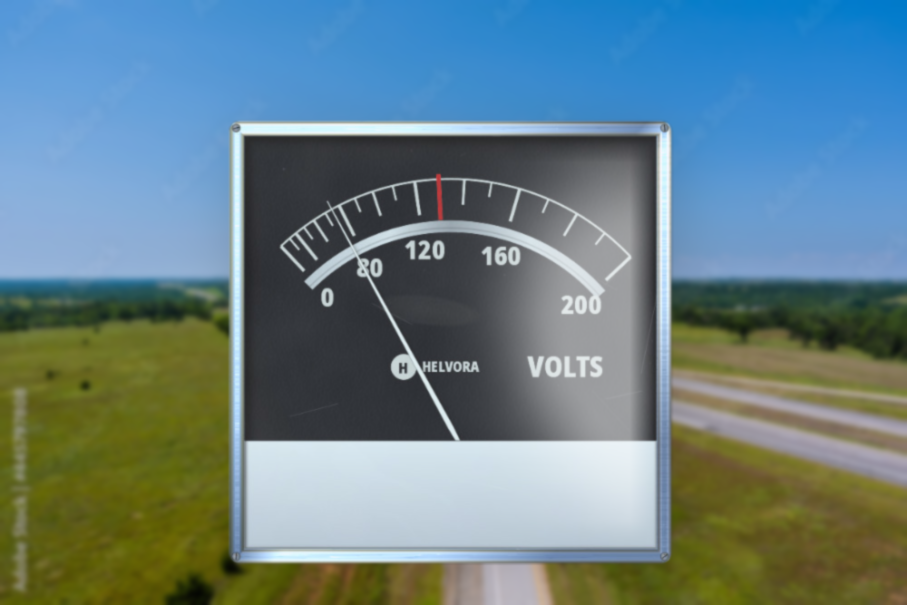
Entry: 75 V
